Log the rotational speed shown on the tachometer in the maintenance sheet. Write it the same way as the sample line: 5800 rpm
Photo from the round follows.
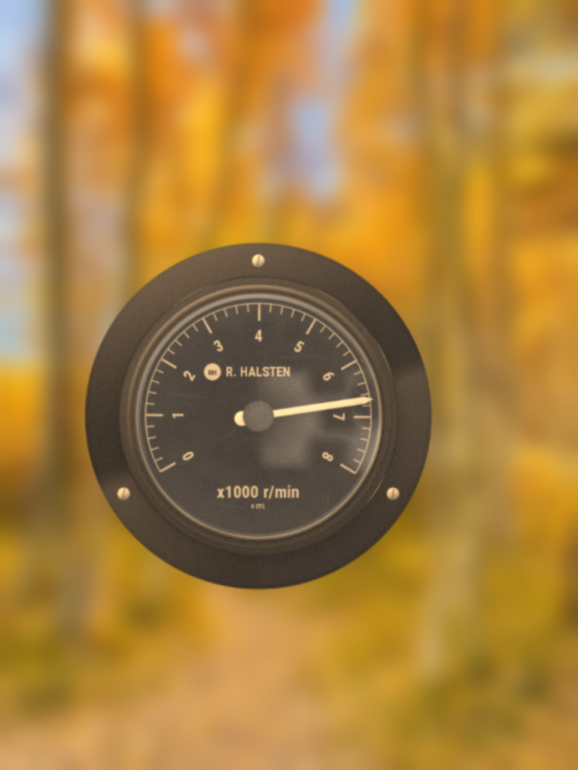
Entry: 6700 rpm
